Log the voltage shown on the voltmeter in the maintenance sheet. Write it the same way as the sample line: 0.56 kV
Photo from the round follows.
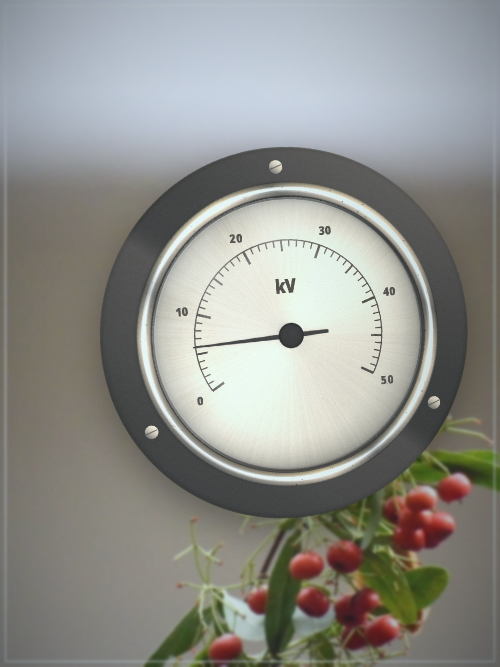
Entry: 6 kV
